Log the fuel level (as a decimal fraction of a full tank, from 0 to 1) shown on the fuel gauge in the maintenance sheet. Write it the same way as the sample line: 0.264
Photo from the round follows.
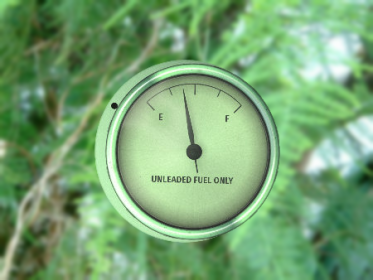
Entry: 0.375
